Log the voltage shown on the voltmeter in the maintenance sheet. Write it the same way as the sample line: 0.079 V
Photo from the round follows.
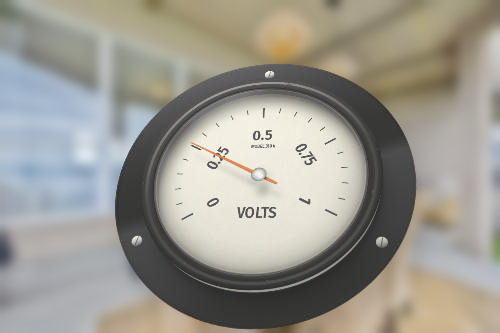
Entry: 0.25 V
